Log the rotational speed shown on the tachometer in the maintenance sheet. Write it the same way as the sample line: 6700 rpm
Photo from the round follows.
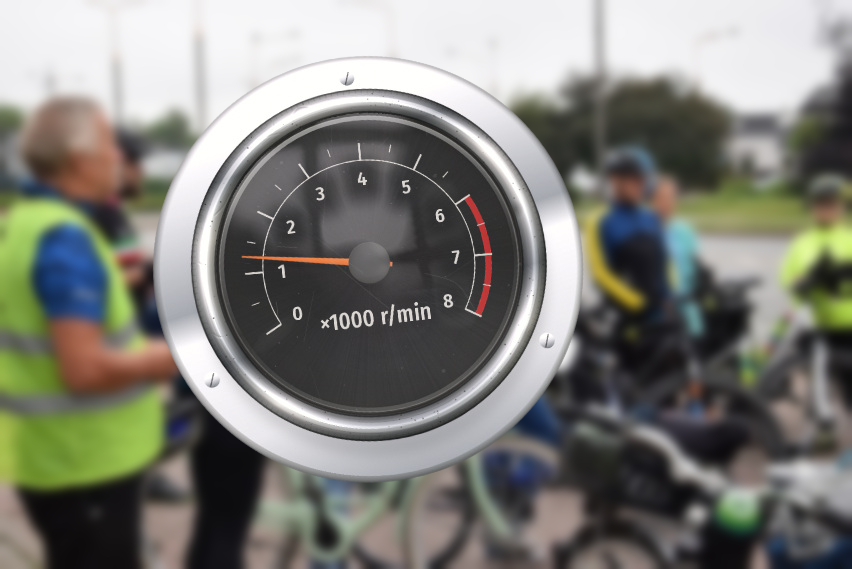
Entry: 1250 rpm
